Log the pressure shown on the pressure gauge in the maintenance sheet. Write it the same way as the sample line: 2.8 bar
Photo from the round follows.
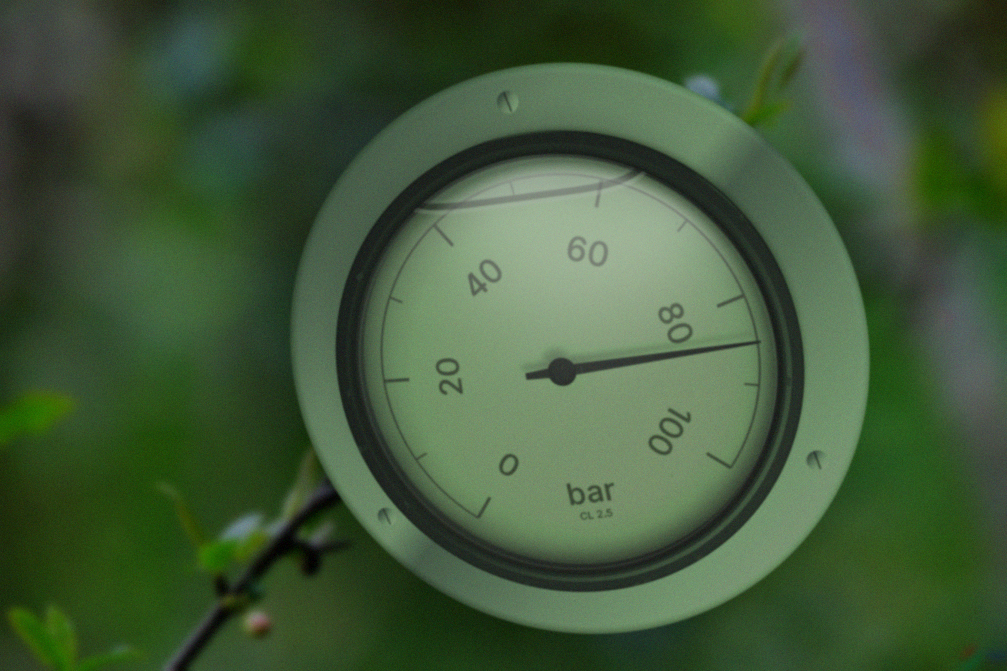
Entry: 85 bar
